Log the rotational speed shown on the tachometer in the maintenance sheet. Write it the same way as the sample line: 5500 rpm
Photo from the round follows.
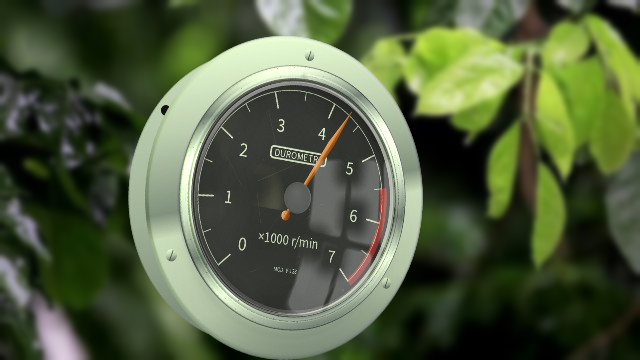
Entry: 4250 rpm
